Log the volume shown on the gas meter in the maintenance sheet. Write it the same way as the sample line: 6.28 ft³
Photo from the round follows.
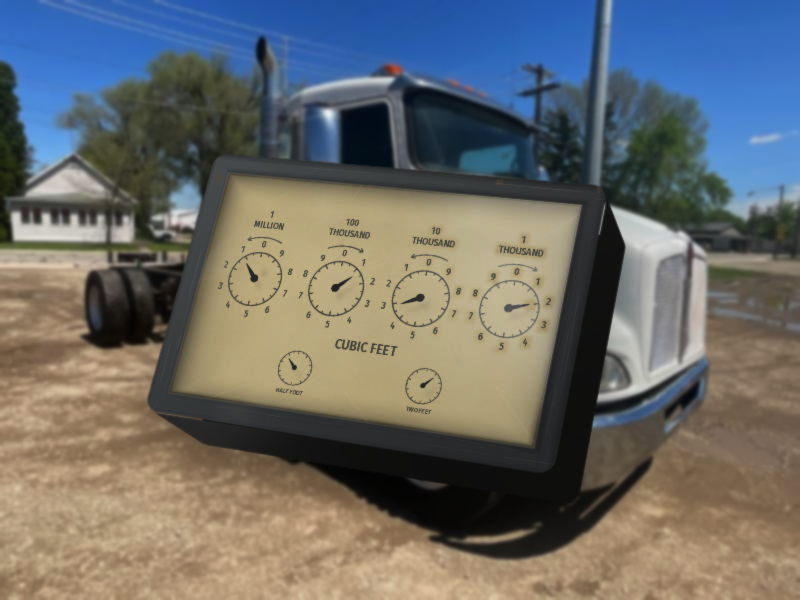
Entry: 113200 ft³
